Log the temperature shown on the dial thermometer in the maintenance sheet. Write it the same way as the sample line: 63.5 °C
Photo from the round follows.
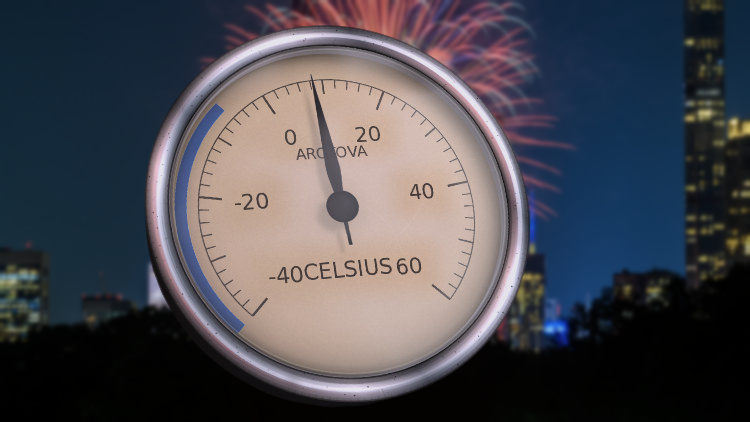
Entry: 8 °C
